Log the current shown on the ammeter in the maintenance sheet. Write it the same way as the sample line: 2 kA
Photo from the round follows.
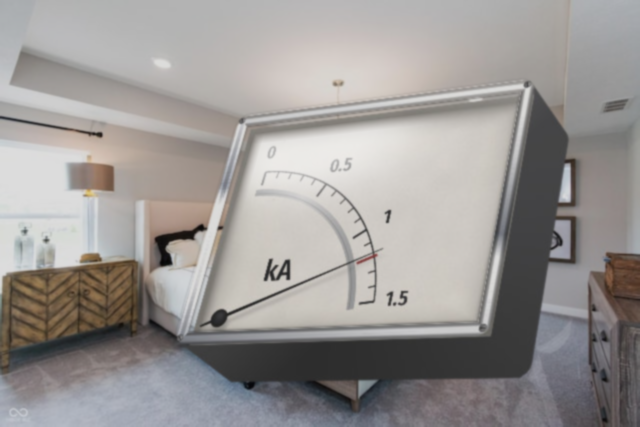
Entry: 1.2 kA
